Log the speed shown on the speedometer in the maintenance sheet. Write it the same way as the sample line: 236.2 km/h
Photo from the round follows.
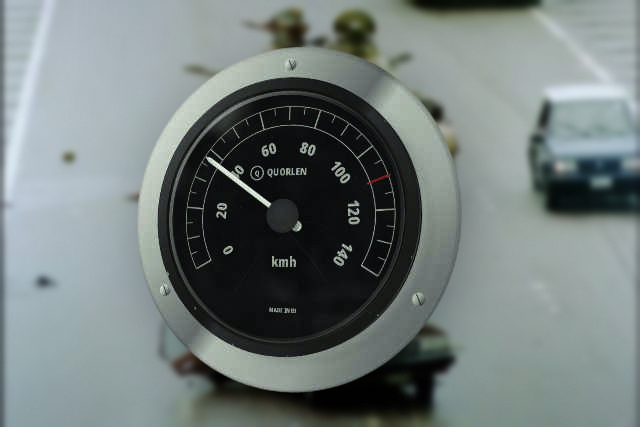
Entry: 37.5 km/h
